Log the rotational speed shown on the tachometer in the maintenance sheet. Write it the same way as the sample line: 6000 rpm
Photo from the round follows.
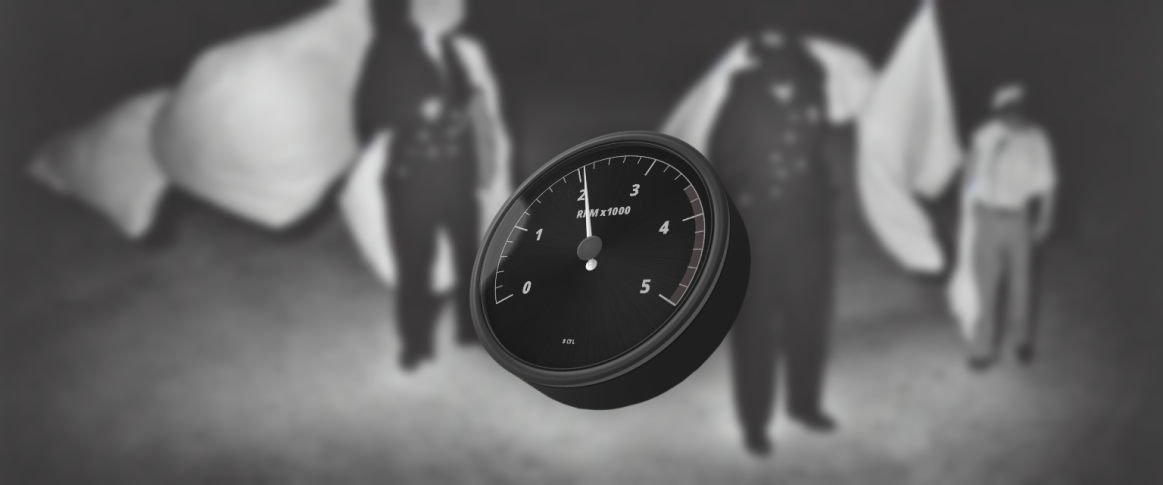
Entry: 2100 rpm
